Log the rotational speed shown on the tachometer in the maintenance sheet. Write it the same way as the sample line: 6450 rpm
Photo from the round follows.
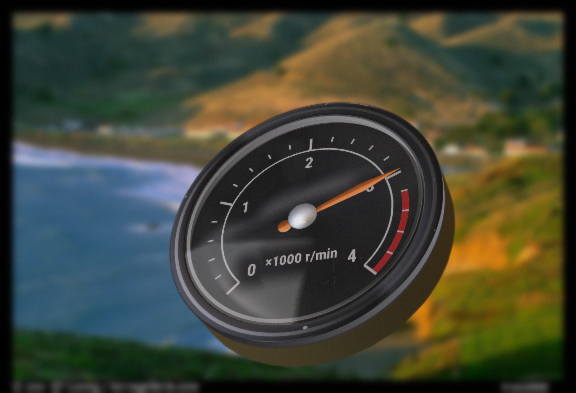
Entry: 3000 rpm
